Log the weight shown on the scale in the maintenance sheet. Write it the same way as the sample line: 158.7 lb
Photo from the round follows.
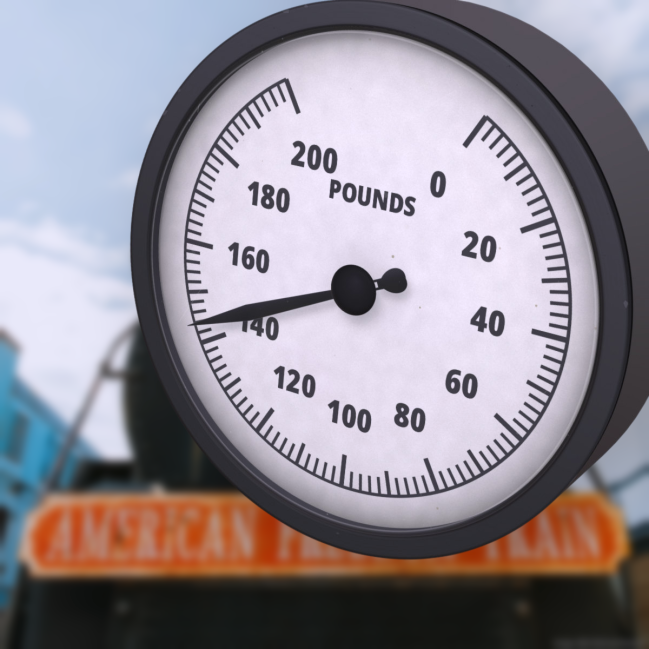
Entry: 144 lb
